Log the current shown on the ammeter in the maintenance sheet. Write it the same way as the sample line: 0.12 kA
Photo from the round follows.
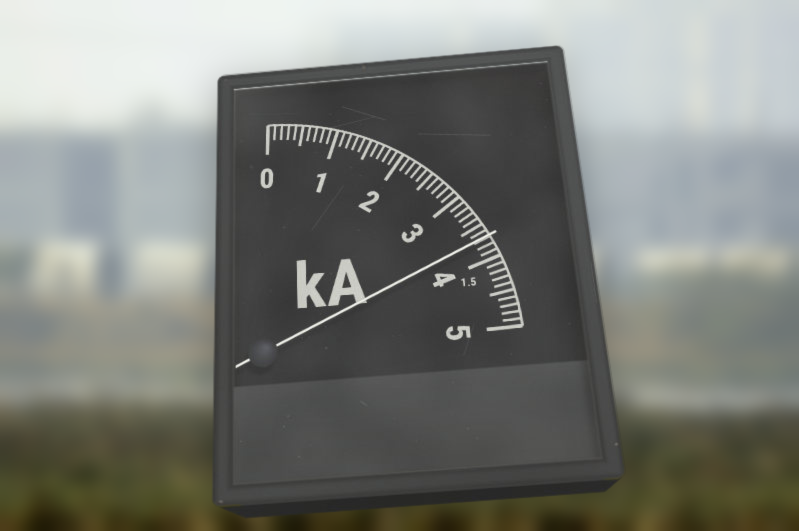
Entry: 3.7 kA
